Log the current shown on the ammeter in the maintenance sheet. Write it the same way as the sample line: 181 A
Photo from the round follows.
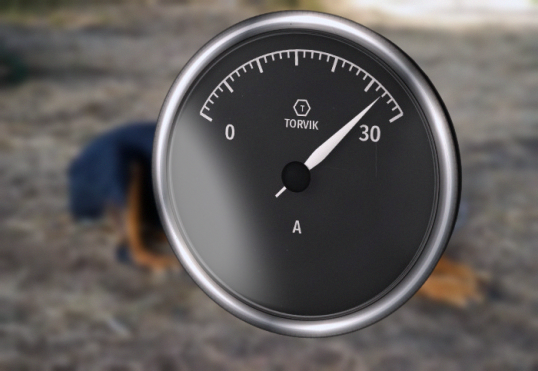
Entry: 27 A
